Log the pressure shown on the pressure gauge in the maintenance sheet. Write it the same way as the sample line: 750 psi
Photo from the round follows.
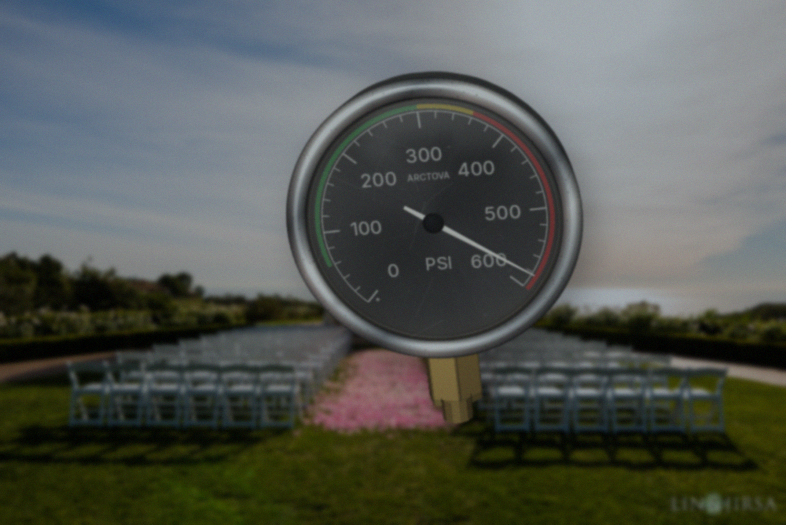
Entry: 580 psi
